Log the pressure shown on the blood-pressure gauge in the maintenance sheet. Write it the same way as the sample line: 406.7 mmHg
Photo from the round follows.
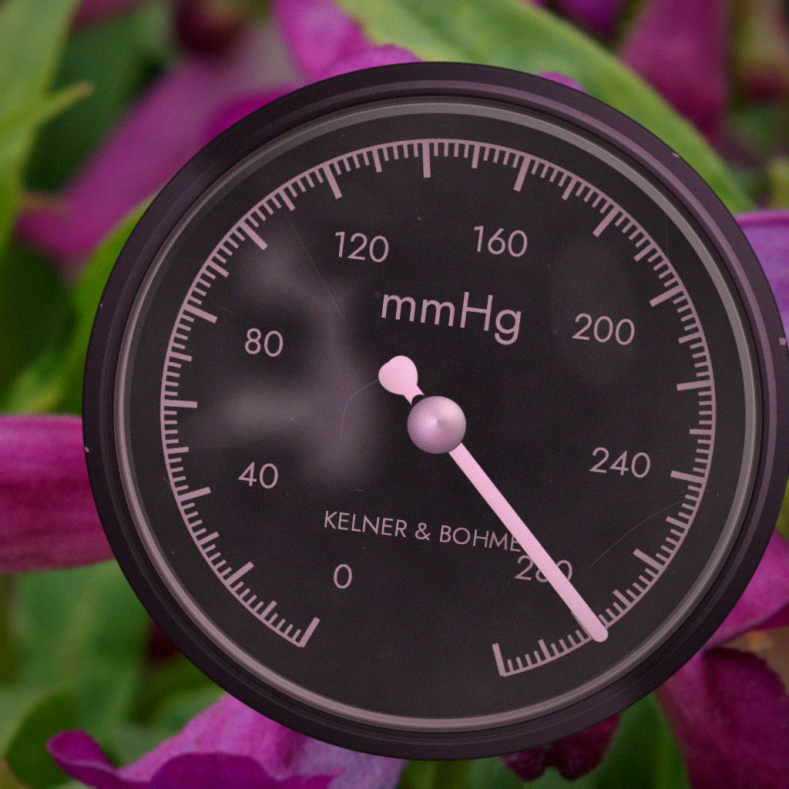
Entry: 278 mmHg
